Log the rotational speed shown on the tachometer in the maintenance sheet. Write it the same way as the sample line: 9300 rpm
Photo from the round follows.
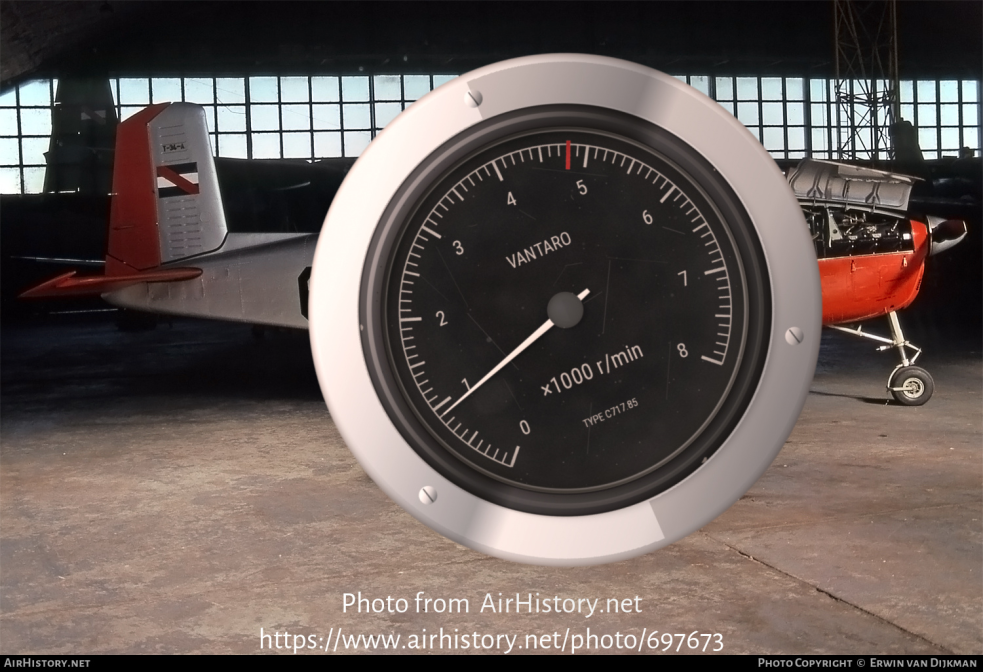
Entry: 900 rpm
